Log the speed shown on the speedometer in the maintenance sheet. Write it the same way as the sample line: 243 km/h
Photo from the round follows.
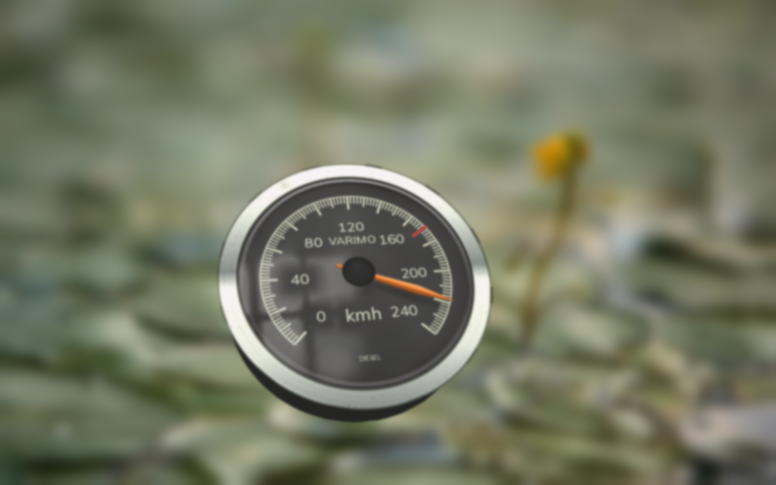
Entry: 220 km/h
